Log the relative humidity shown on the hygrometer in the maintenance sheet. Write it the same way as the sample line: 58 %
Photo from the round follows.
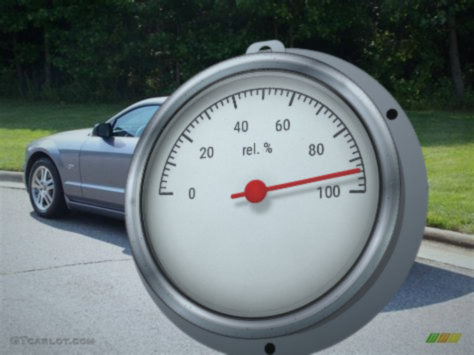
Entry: 94 %
